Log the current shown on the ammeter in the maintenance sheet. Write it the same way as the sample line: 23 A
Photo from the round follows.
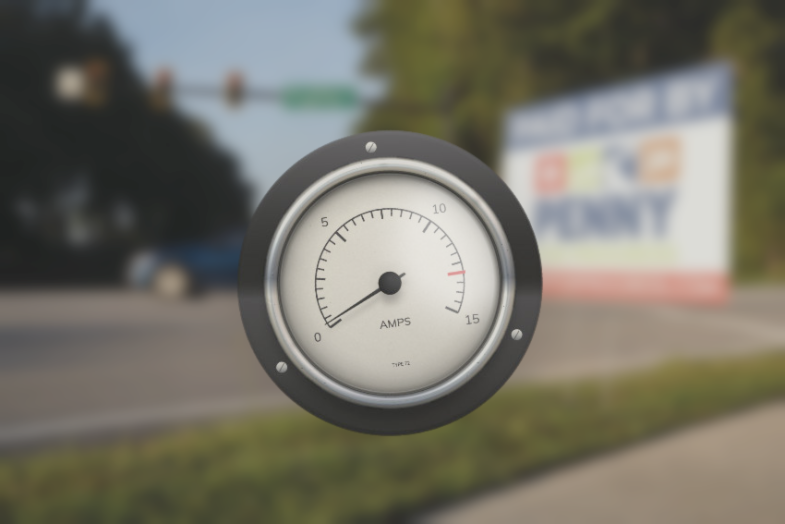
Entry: 0.25 A
